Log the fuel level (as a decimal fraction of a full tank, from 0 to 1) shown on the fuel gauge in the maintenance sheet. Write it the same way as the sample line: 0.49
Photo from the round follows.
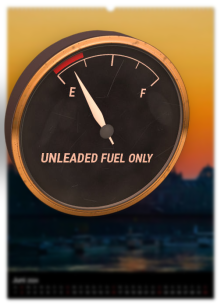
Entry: 0.125
